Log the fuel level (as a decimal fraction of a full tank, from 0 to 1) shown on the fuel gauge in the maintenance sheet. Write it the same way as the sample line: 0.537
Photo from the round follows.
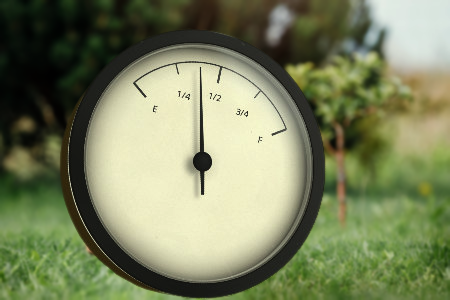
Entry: 0.375
